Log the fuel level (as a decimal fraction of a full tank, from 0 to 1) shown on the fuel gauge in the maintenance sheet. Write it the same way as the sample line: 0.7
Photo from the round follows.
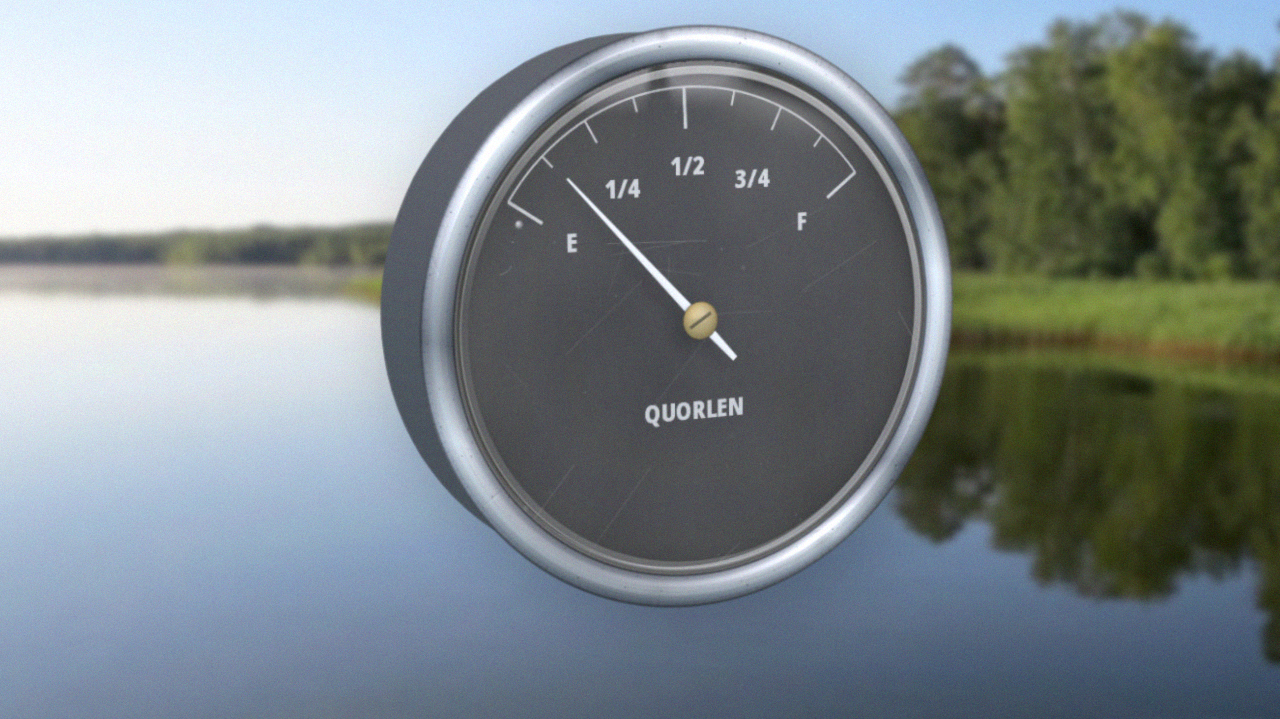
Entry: 0.125
